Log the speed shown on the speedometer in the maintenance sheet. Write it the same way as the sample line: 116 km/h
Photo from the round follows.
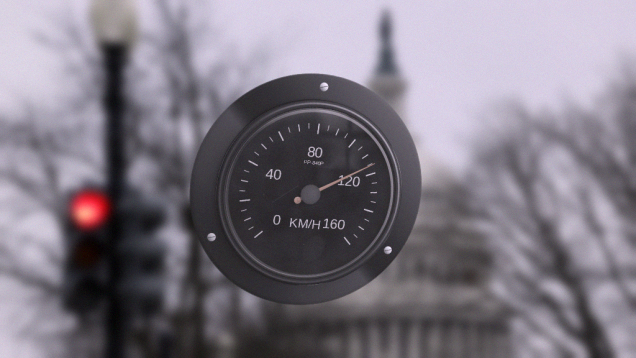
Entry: 115 km/h
